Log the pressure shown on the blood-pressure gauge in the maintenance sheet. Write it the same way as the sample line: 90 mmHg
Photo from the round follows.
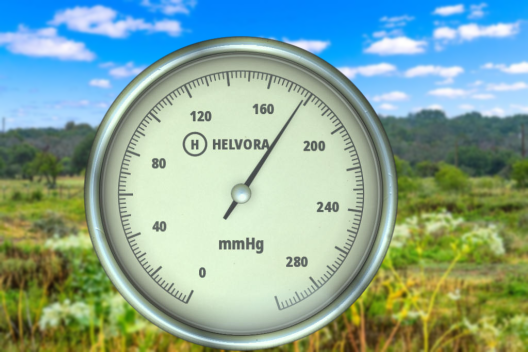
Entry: 178 mmHg
